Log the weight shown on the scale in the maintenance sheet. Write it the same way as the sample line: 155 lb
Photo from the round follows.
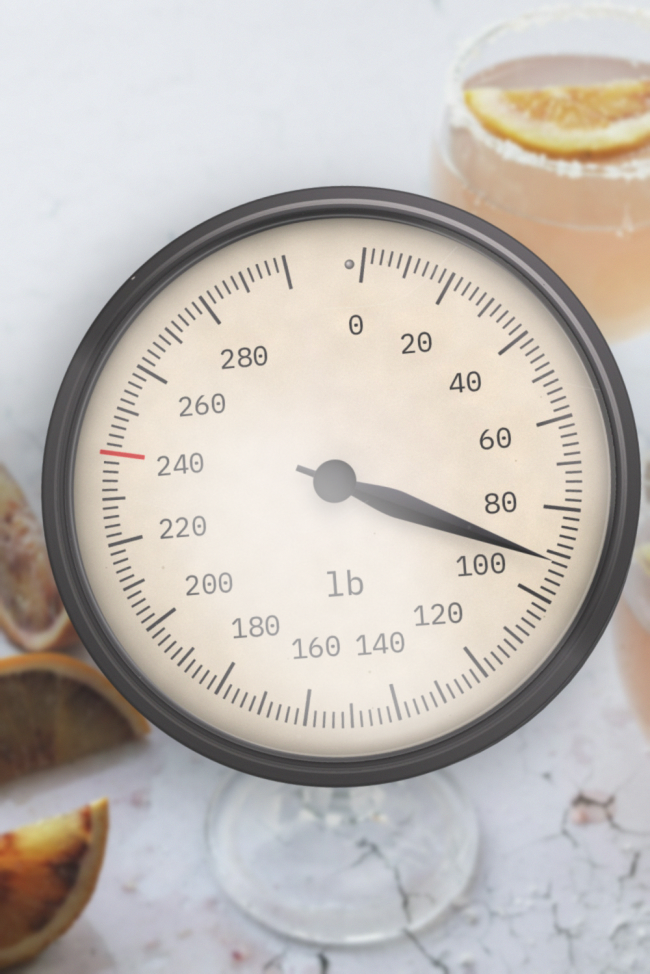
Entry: 92 lb
